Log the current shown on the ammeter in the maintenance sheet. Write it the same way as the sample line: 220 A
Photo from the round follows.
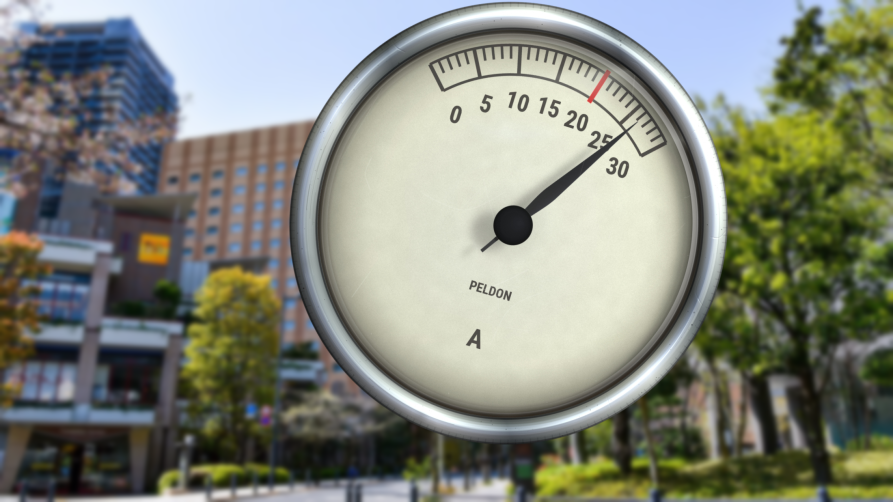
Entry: 26 A
